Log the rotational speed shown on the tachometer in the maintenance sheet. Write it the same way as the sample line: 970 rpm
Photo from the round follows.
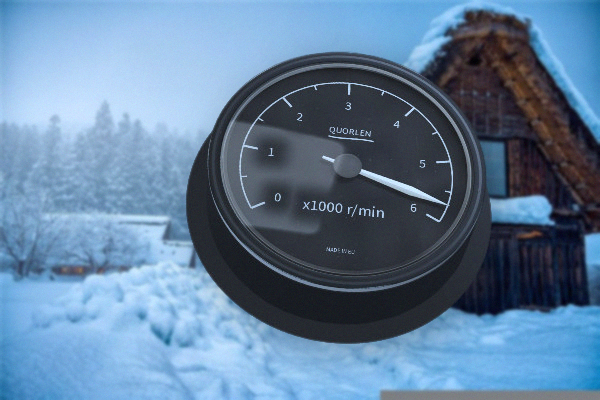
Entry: 5750 rpm
